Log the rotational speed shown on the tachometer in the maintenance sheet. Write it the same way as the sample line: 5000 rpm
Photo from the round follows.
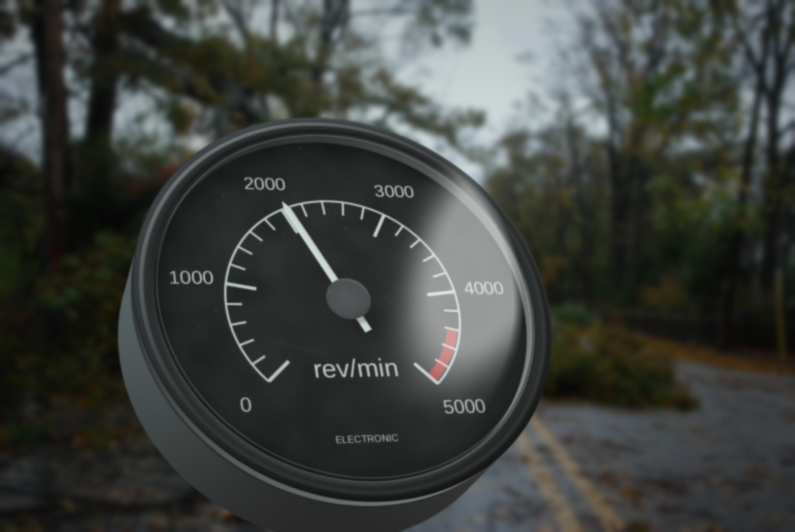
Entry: 2000 rpm
